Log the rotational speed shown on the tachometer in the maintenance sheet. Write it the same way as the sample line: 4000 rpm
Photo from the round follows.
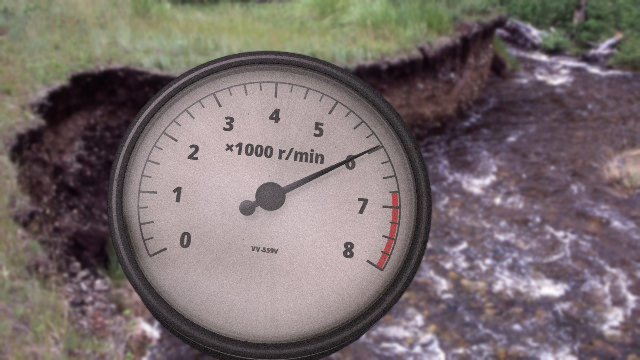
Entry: 6000 rpm
